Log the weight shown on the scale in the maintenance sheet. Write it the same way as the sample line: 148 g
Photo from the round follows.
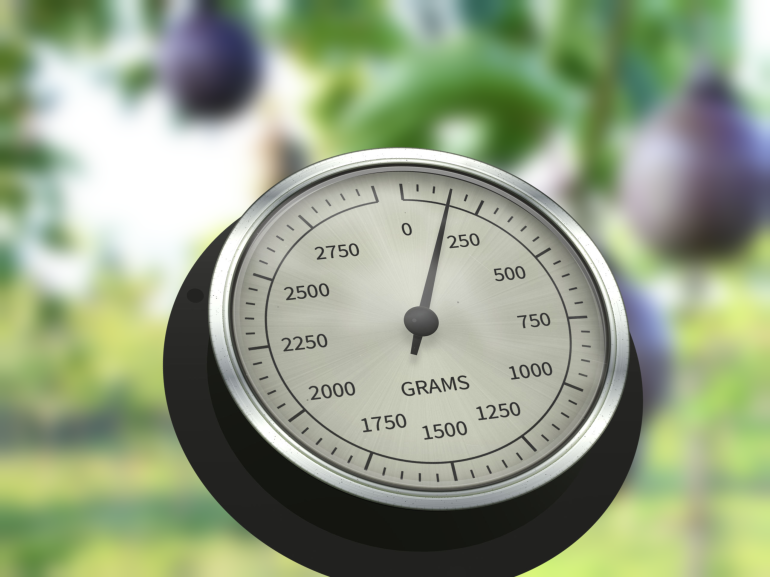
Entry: 150 g
